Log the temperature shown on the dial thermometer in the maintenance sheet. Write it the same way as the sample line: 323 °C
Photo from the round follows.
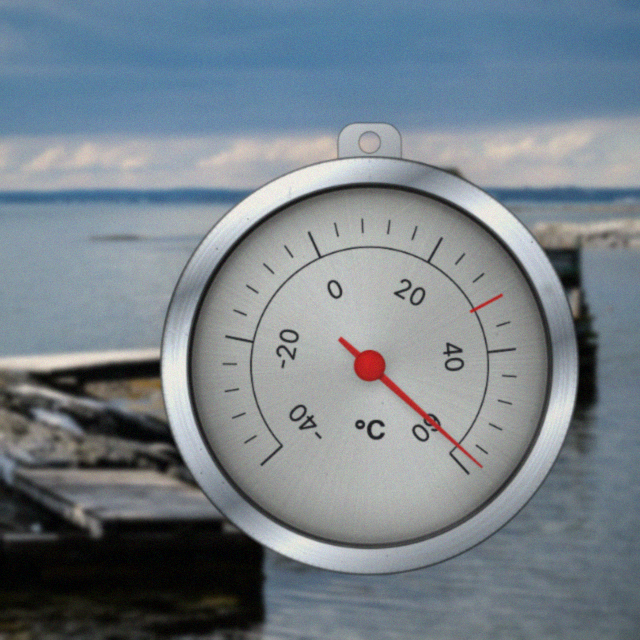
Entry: 58 °C
